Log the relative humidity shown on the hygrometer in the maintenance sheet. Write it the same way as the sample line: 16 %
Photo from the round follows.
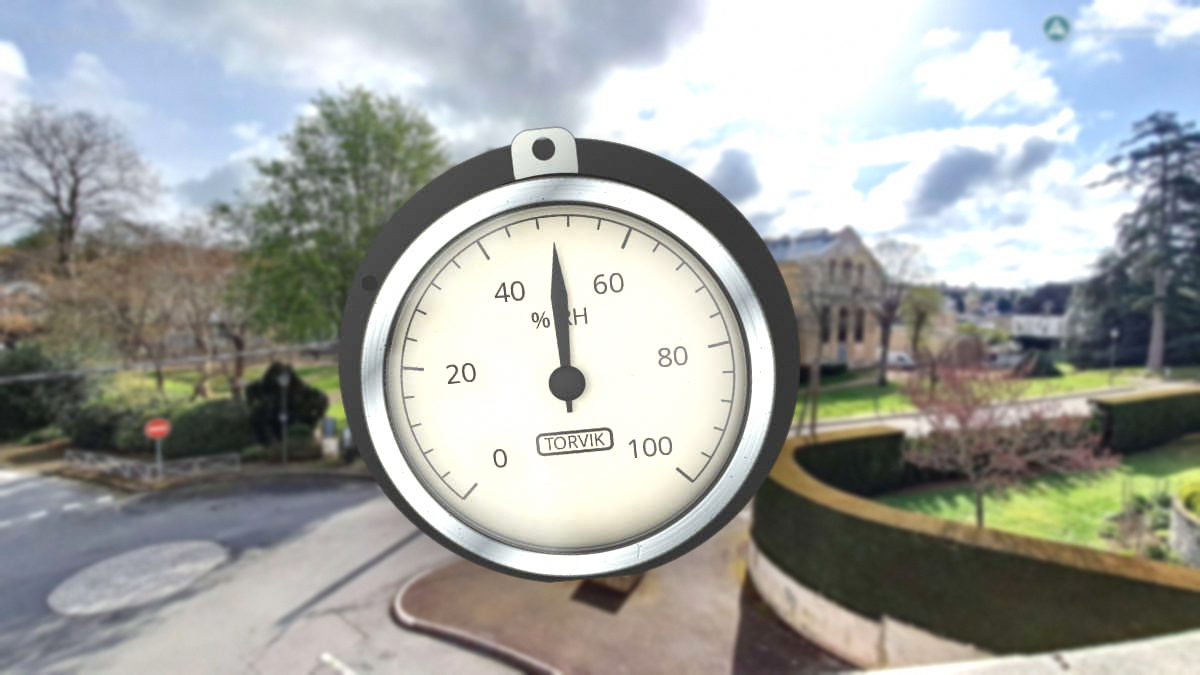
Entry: 50 %
